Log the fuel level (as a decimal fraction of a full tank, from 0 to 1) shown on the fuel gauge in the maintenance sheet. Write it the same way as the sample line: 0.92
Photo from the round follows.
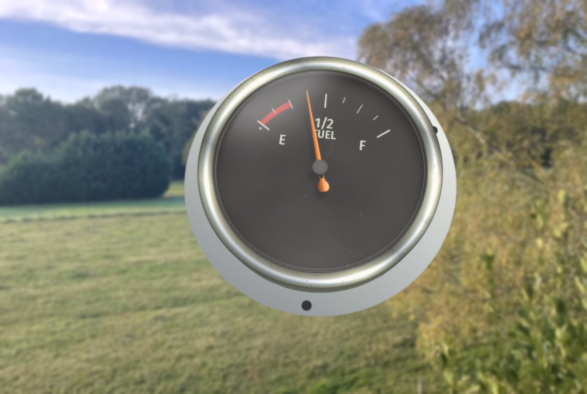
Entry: 0.375
